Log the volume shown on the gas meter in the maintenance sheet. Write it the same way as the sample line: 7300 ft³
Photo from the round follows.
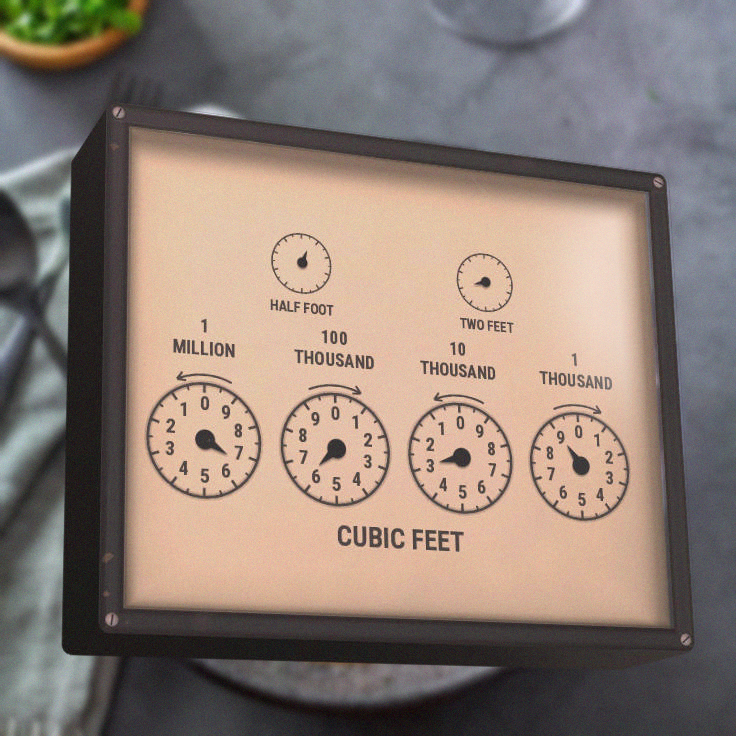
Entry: 662900 ft³
